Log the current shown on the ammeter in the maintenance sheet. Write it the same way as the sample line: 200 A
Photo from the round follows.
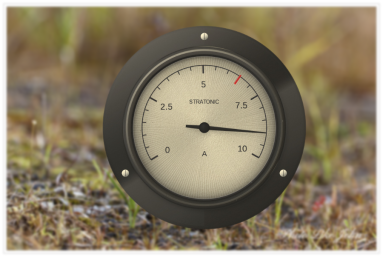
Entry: 9 A
